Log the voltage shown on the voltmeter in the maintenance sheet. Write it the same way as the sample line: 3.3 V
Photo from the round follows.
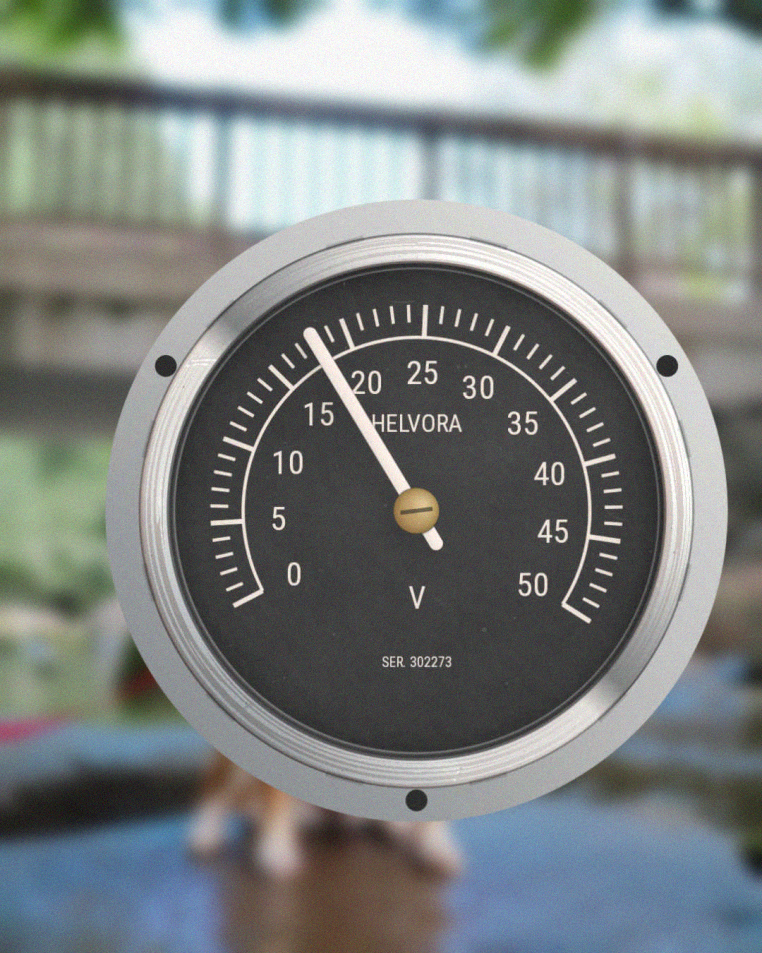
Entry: 18 V
